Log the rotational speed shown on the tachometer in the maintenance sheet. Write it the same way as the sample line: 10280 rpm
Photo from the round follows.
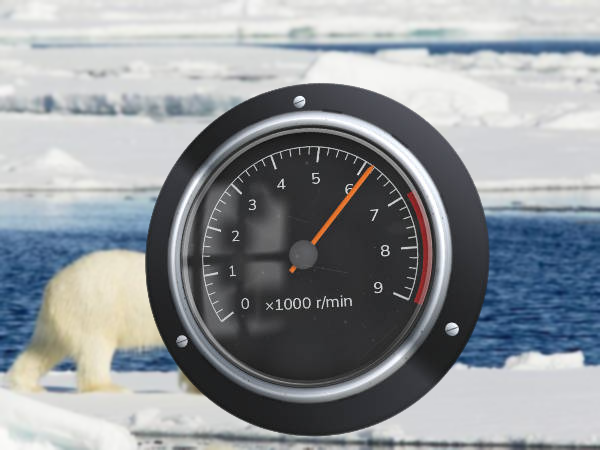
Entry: 6200 rpm
